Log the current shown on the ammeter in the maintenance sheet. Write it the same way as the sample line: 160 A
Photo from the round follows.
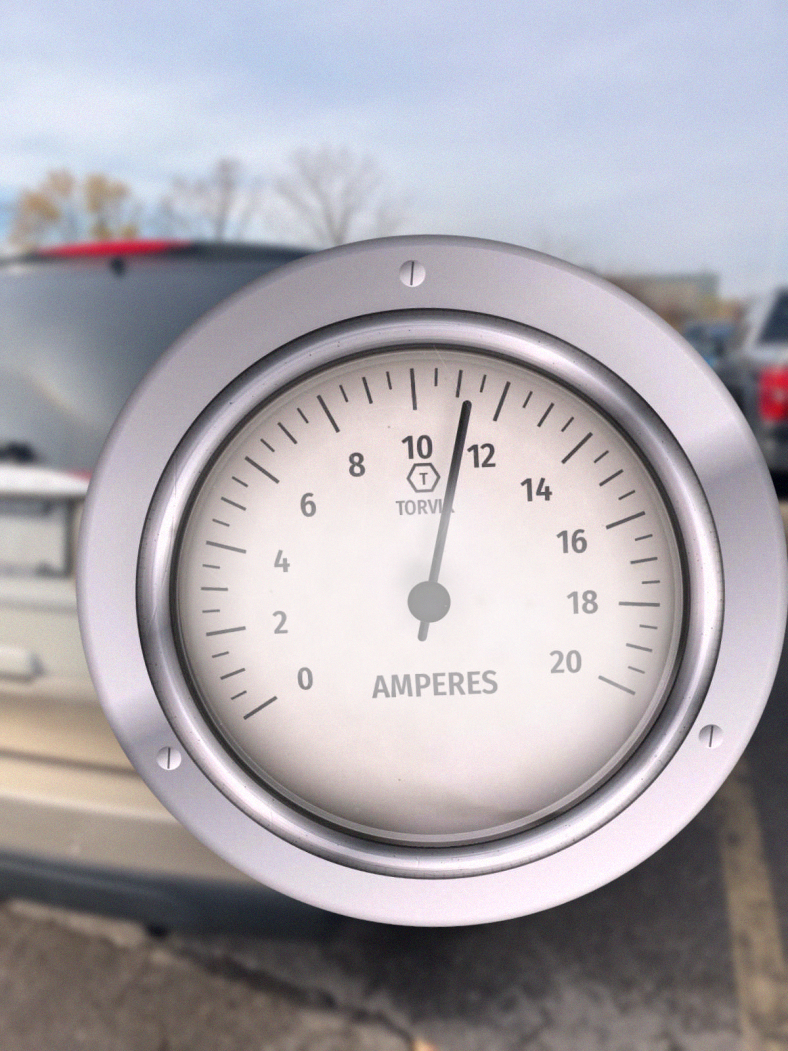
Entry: 11.25 A
